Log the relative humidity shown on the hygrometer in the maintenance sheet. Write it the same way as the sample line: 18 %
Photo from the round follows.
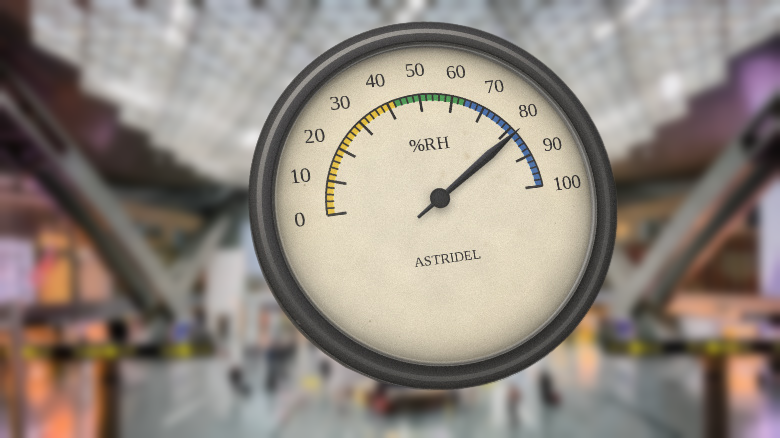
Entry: 82 %
